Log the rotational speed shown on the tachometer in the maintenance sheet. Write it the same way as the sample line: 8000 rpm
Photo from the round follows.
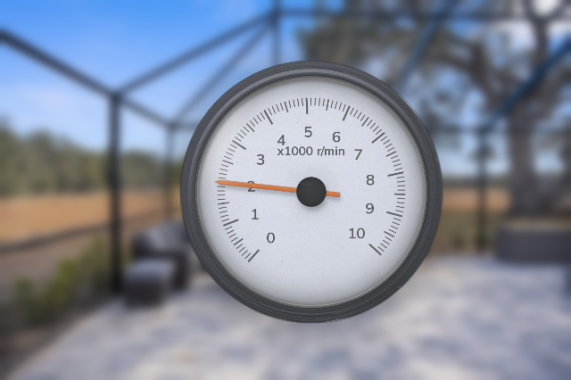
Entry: 2000 rpm
